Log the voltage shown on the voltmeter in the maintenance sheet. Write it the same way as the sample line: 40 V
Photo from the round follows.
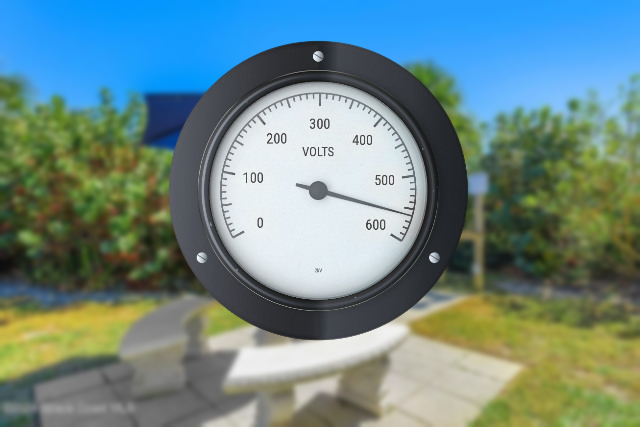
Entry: 560 V
